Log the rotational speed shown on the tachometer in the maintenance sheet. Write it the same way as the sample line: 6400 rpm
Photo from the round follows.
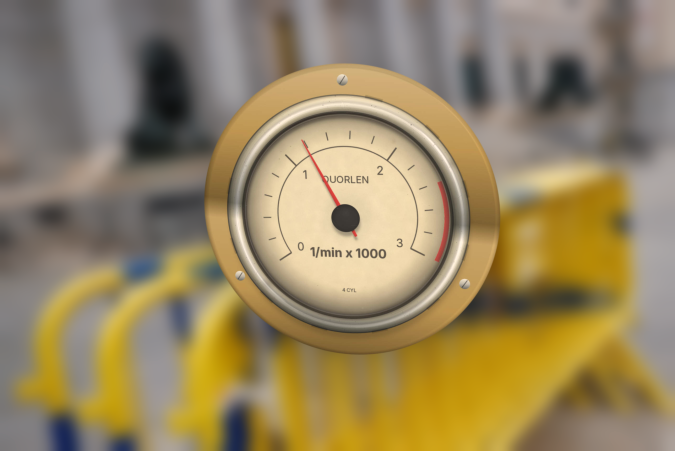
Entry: 1200 rpm
